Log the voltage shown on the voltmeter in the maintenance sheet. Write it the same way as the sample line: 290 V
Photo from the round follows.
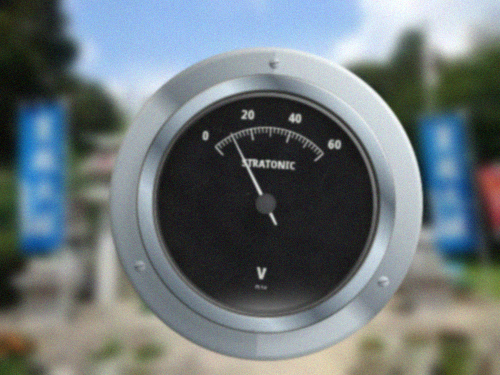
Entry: 10 V
